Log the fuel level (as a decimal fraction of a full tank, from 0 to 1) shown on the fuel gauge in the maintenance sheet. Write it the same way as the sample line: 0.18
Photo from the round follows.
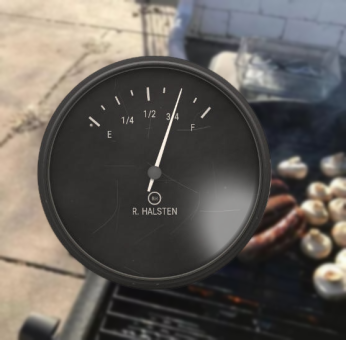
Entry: 0.75
